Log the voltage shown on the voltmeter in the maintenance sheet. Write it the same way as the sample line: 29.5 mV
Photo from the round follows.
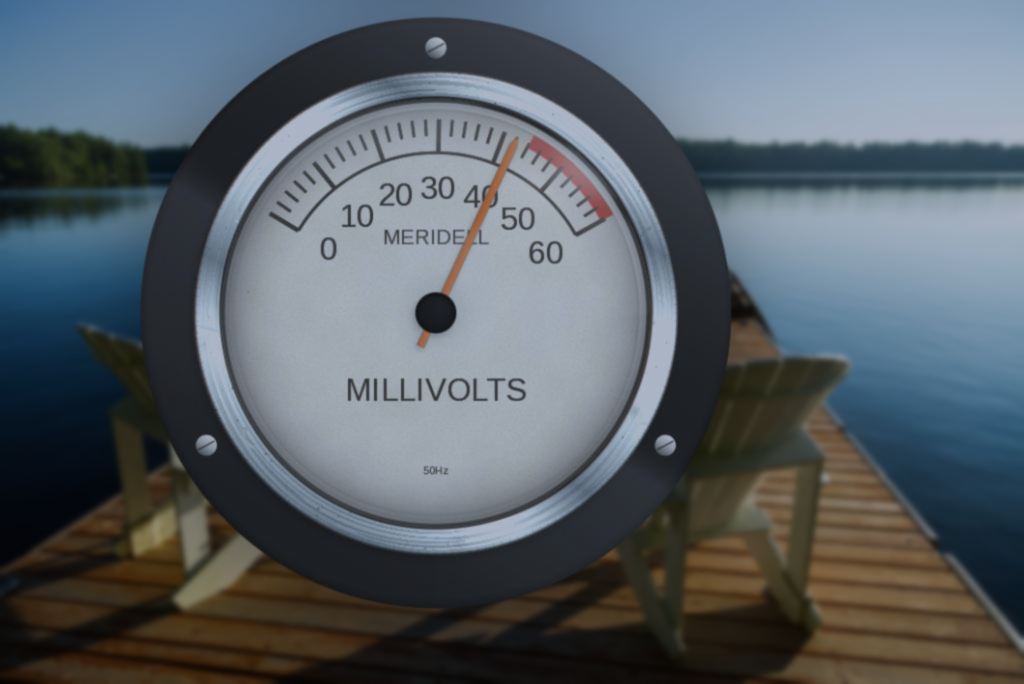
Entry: 42 mV
